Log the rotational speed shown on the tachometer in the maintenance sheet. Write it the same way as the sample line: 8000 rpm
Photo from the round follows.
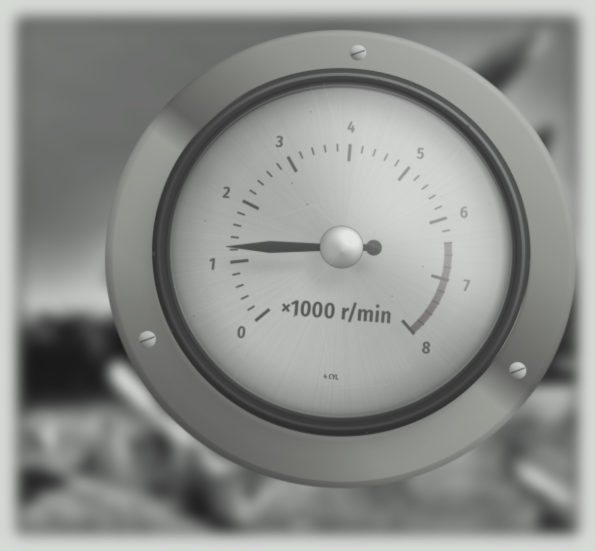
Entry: 1200 rpm
